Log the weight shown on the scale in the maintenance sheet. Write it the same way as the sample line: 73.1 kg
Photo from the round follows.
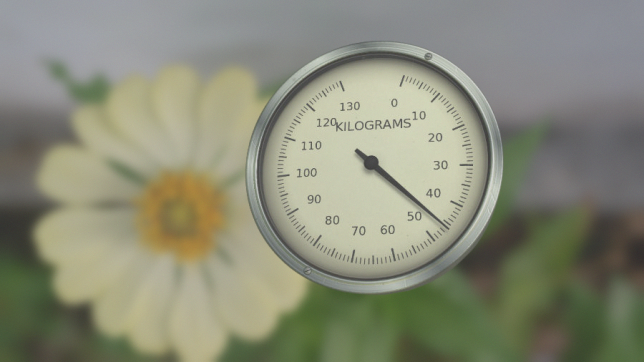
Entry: 46 kg
